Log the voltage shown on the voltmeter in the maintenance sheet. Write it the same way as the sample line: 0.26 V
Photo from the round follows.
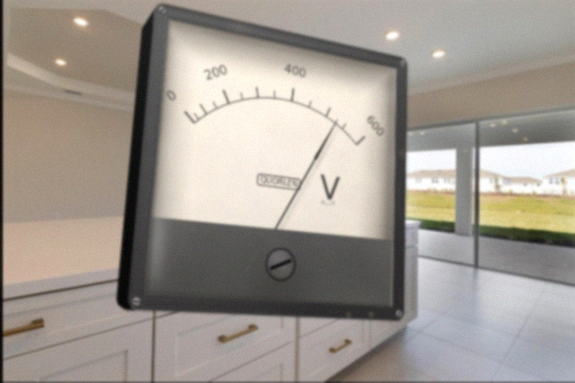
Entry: 525 V
